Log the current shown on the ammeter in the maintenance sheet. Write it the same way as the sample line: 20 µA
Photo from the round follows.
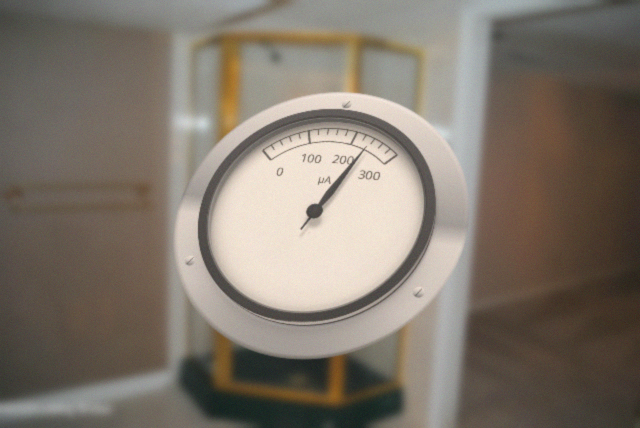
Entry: 240 µA
